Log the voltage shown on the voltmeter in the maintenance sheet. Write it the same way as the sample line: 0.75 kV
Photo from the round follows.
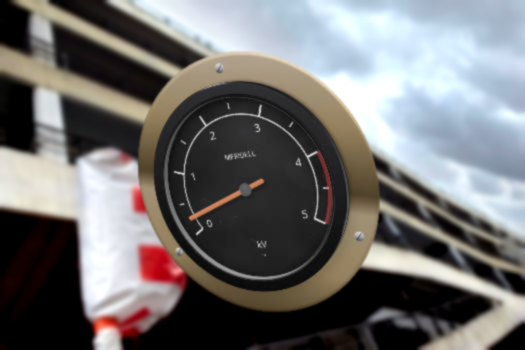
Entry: 0.25 kV
